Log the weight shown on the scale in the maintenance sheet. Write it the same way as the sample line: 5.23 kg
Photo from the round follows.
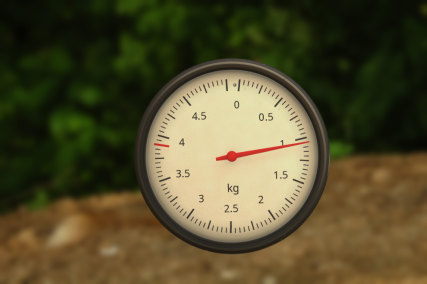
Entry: 1.05 kg
